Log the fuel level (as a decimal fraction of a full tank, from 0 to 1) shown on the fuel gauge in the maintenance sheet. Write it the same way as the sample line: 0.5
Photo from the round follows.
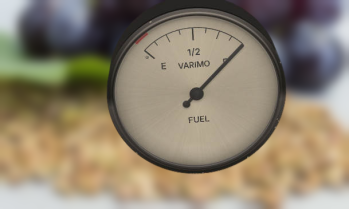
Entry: 1
